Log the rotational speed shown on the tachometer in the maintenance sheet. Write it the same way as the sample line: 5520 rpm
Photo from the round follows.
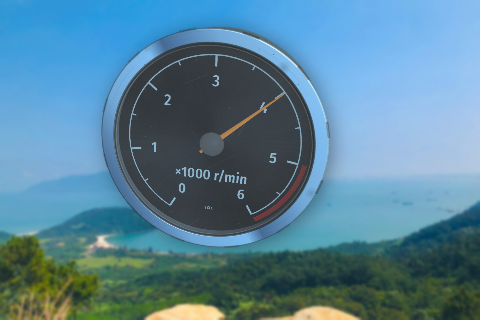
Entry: 4000 rpm
